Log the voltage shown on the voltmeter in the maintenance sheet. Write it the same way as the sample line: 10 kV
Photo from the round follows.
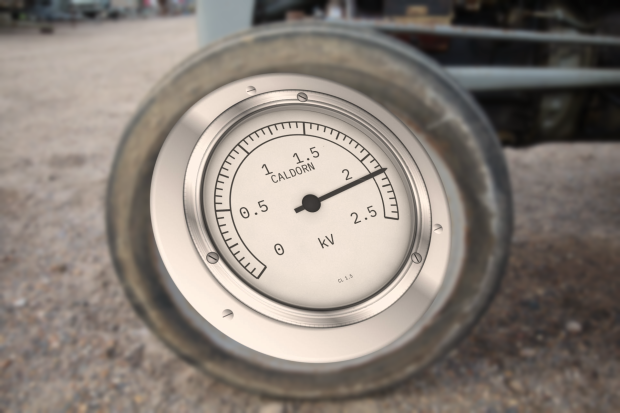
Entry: 2.15 kV
